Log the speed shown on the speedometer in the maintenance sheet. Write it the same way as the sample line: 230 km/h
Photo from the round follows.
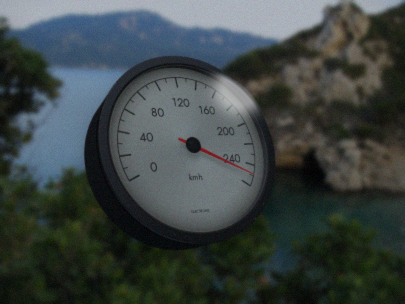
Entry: 250 km/h
